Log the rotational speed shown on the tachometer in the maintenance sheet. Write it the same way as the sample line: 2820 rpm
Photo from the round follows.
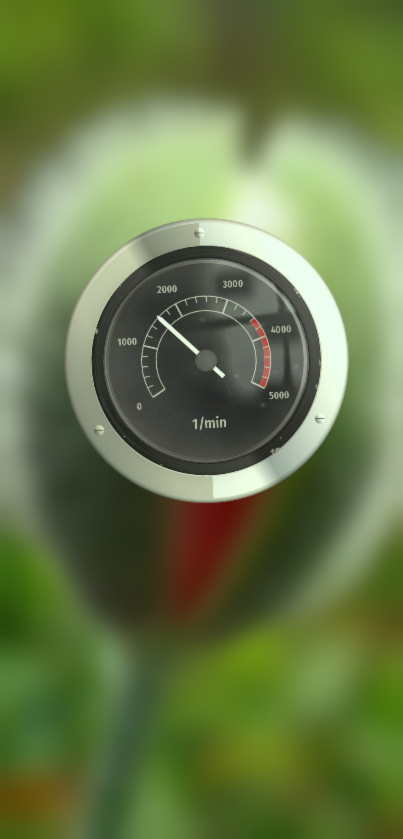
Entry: 1600 rpm
